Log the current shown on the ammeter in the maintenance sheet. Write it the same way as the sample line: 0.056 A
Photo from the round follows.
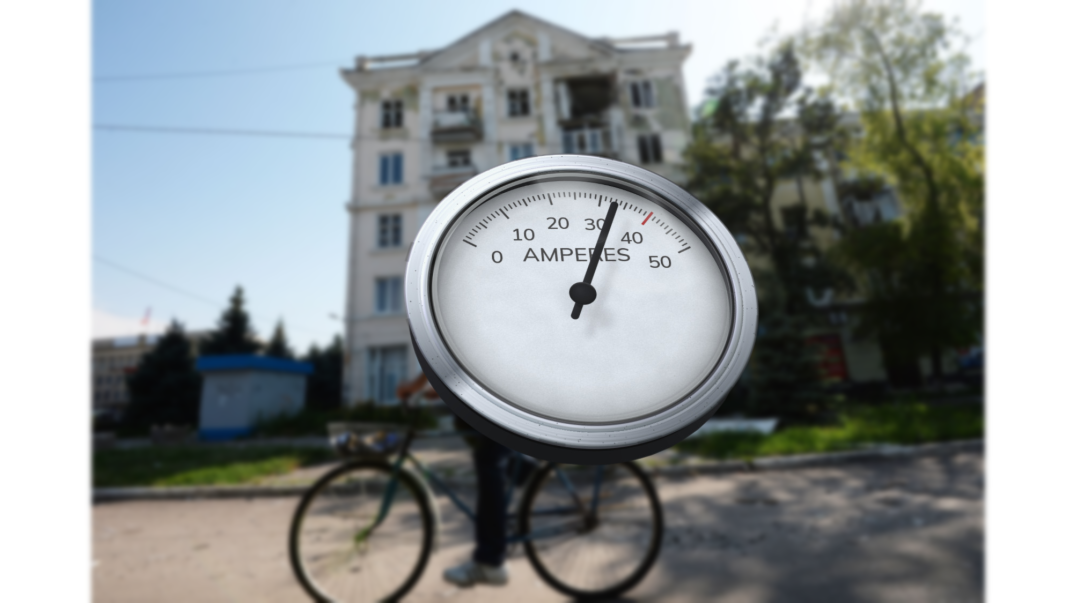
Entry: 33 A
